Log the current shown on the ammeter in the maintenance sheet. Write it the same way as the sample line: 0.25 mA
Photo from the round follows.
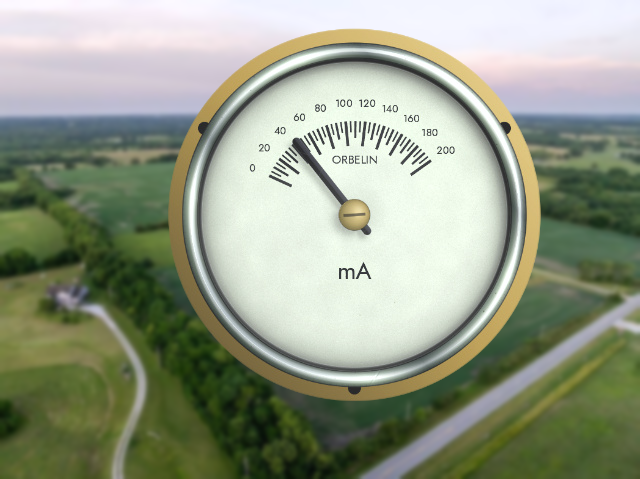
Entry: 45 mA
